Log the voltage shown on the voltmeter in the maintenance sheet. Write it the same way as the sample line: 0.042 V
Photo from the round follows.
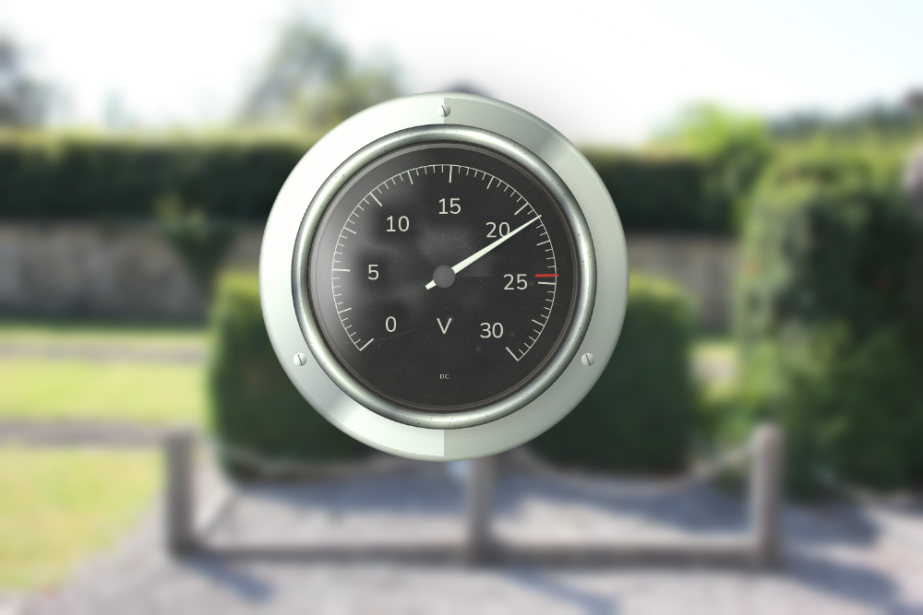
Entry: 21 V
